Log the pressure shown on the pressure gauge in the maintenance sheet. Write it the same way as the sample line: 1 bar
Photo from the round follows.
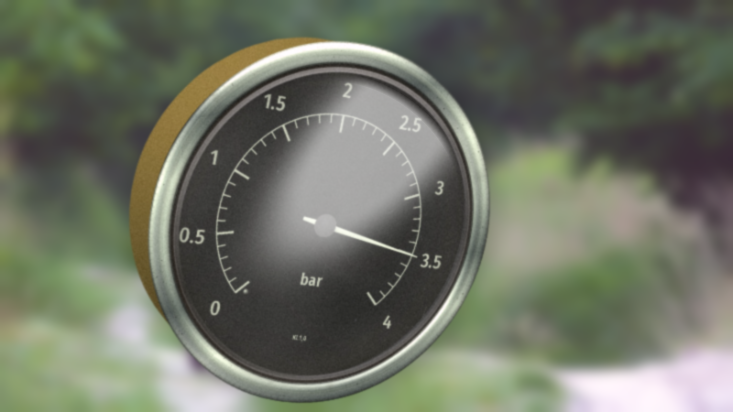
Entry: 3.5 bar
